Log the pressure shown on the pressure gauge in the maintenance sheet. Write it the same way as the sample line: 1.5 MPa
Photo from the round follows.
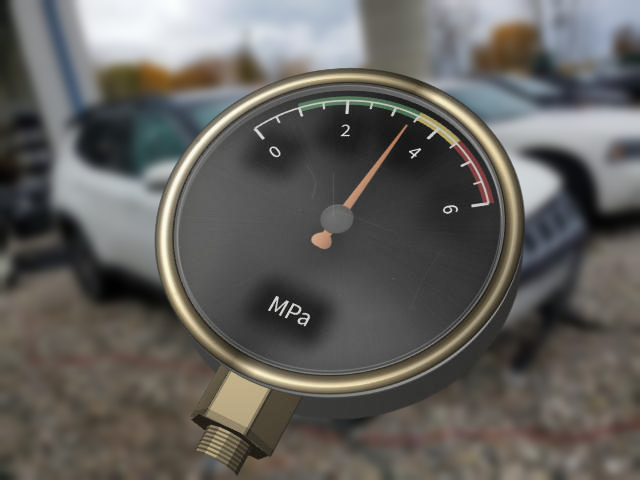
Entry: 3.5 MPa
